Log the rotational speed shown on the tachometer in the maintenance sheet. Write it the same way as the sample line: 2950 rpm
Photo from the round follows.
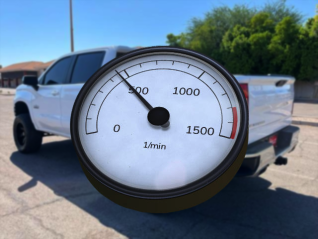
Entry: 450 rpm
